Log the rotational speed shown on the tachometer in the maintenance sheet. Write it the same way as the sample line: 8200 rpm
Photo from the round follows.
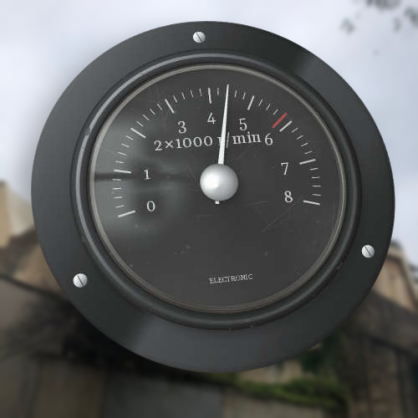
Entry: 4400 rpm
